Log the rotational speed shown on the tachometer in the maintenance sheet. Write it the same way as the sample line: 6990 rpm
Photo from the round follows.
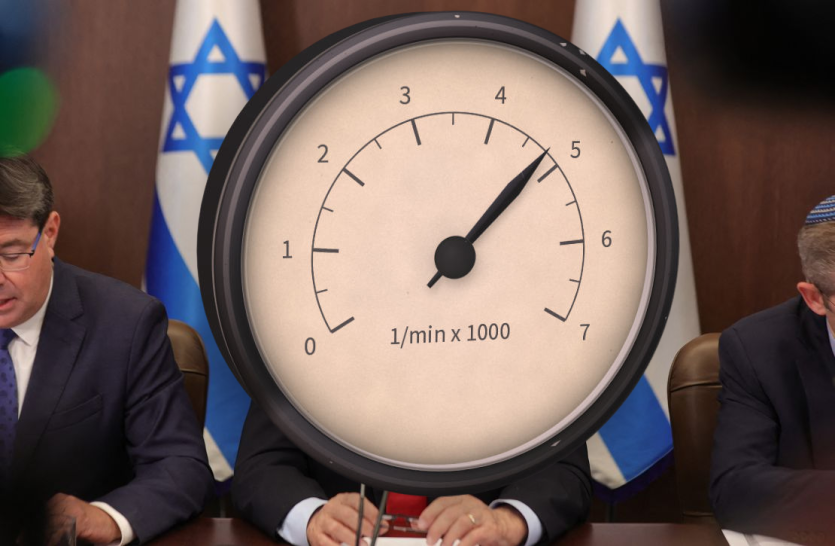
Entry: 4750 rpm
